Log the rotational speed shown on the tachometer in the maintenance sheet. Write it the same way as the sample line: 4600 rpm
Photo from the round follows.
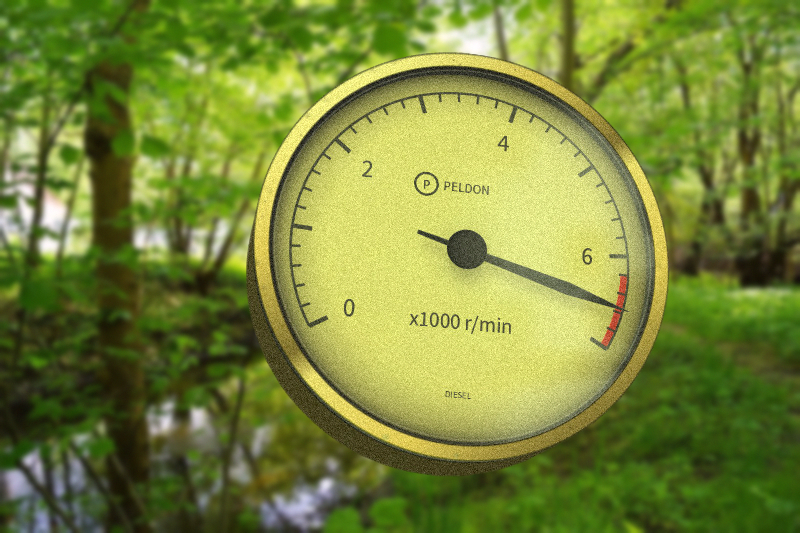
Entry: 6600 rpm
